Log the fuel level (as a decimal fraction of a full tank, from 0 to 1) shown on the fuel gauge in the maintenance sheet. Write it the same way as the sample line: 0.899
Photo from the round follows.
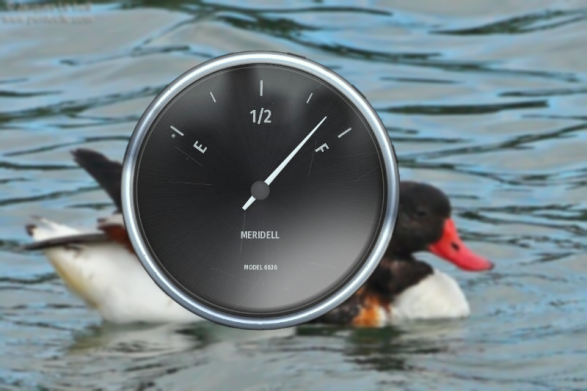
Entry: 0.875
